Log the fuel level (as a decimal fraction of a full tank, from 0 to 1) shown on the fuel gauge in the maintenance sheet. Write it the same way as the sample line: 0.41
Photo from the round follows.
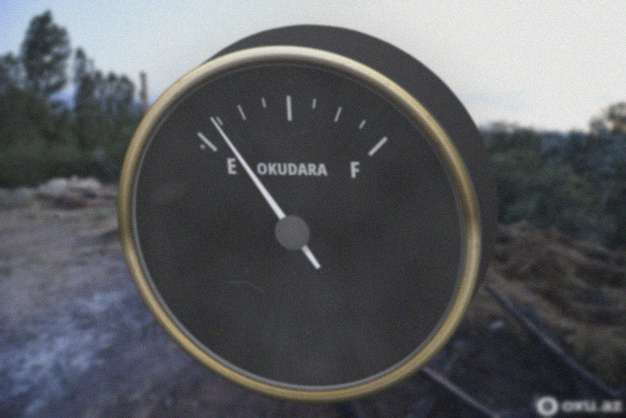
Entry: 0.125
